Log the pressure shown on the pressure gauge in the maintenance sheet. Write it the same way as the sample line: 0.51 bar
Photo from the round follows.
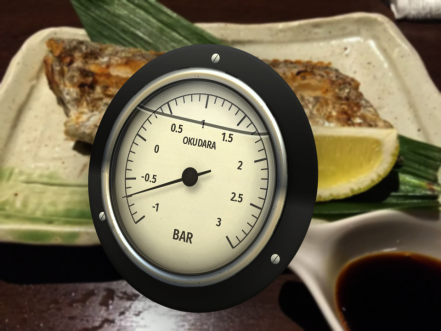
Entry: -0.7 bar
